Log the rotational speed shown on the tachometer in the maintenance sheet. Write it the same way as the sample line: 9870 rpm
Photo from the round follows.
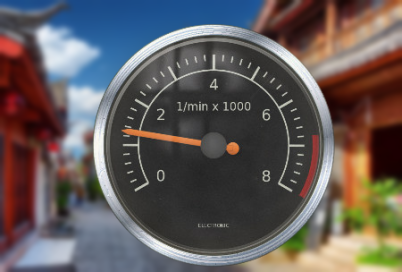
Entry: 1300 rpm
